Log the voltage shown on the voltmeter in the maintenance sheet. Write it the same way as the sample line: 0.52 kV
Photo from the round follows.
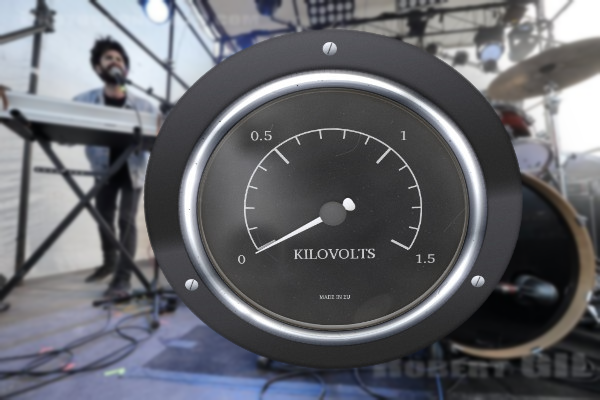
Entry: 0 kV
